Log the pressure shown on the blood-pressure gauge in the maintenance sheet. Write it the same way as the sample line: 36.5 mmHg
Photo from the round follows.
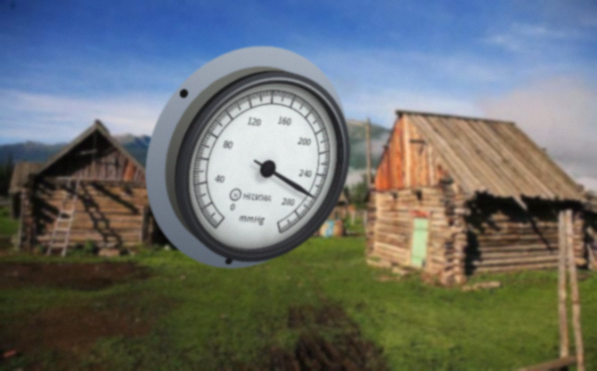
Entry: 260 mmHg
